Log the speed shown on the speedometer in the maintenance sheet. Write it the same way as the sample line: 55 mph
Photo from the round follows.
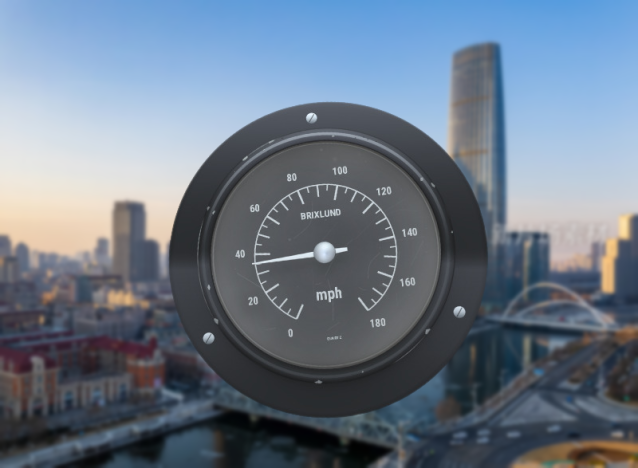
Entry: 35 mph
